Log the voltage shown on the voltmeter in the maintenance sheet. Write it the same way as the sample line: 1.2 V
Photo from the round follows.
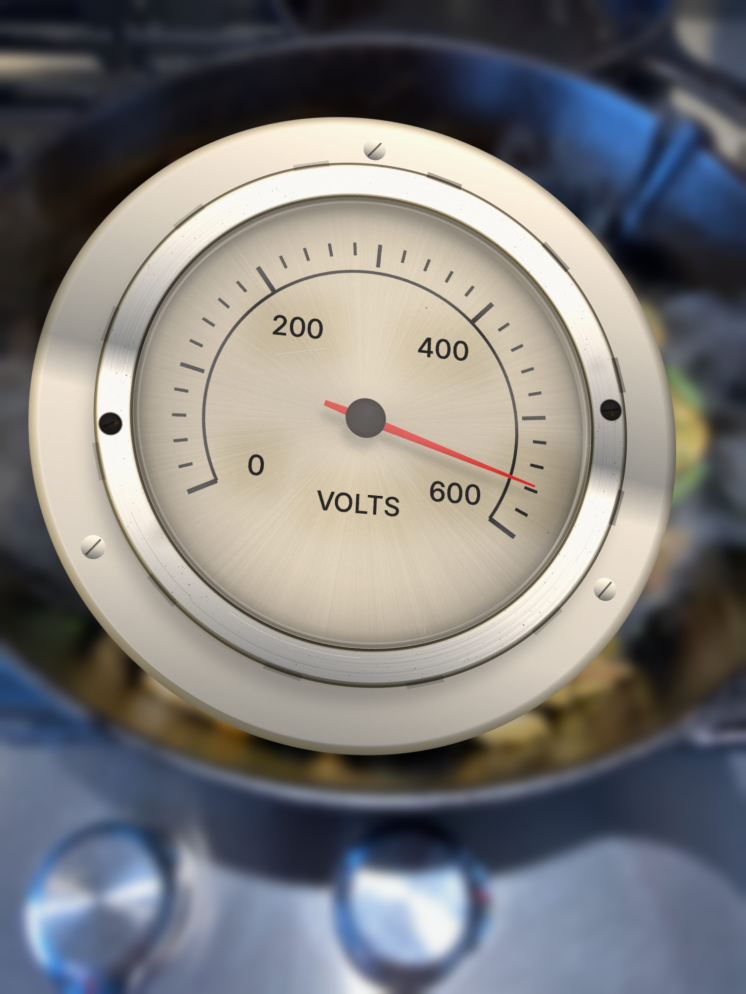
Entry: 560 V
